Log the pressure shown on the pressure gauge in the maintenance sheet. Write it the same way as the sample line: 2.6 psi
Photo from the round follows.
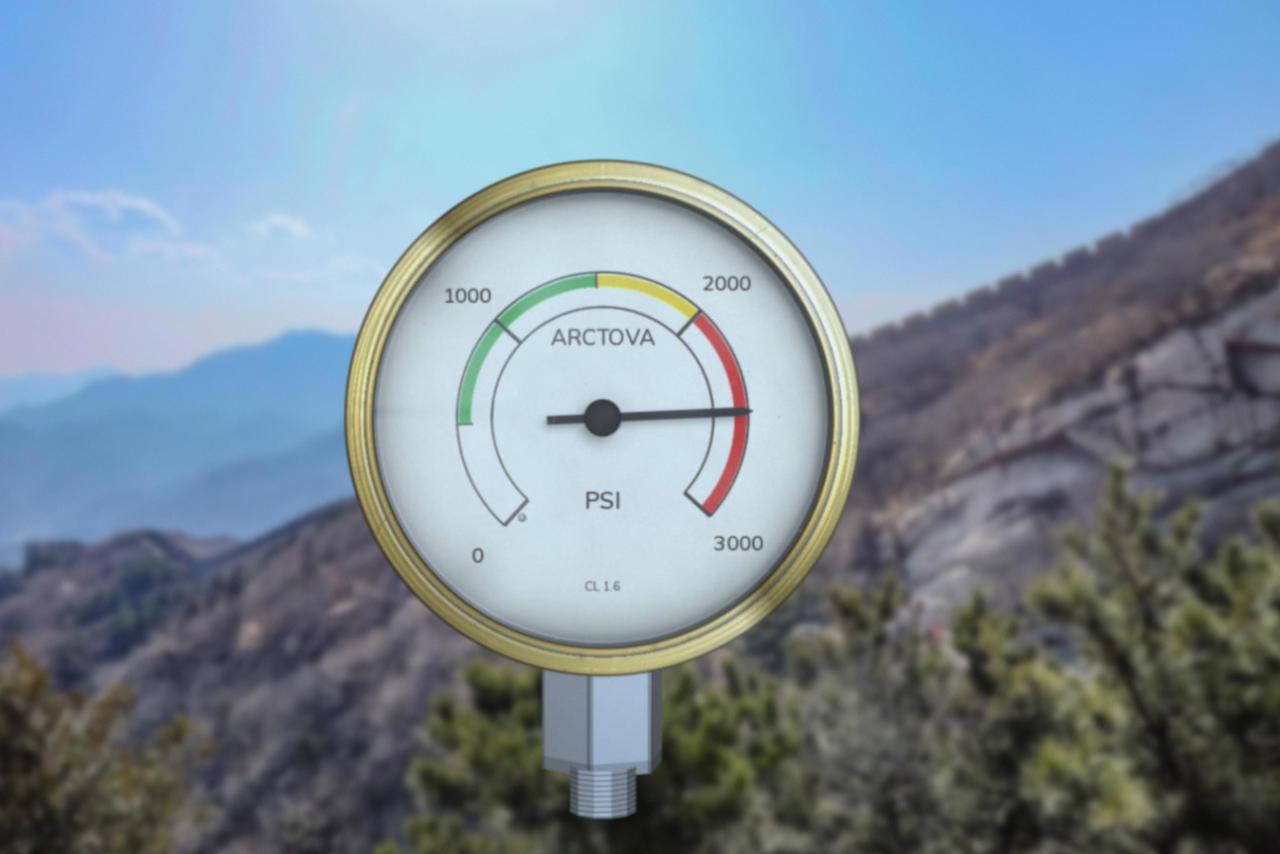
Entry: 2500 psi
